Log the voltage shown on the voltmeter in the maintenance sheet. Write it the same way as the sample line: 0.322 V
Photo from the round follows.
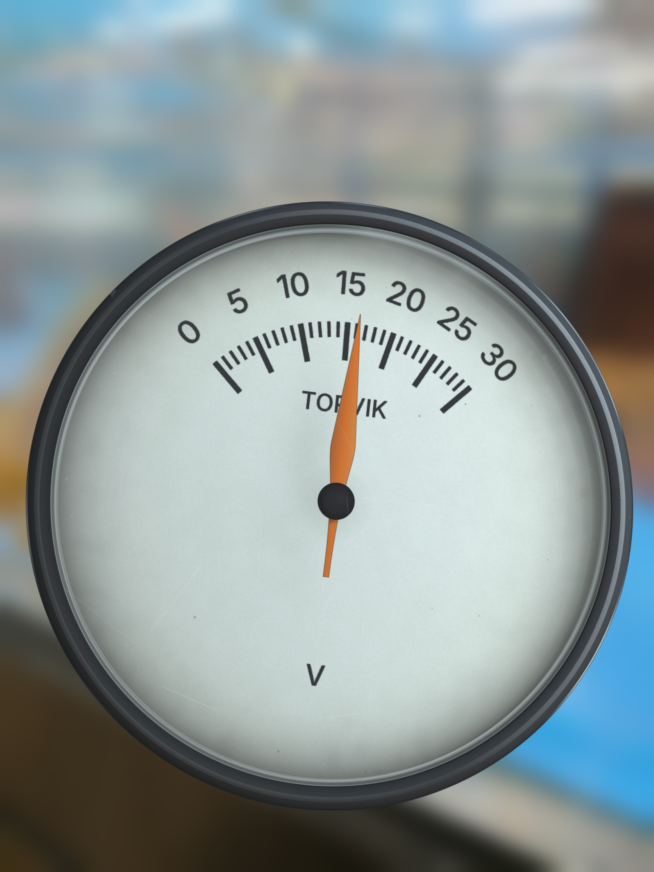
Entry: 16 V
